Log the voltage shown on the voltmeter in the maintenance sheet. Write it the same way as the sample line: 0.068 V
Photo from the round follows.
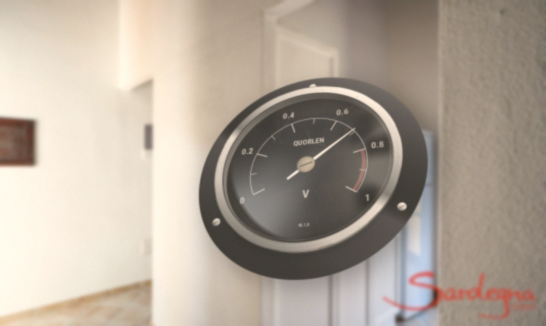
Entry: 0.7 V
